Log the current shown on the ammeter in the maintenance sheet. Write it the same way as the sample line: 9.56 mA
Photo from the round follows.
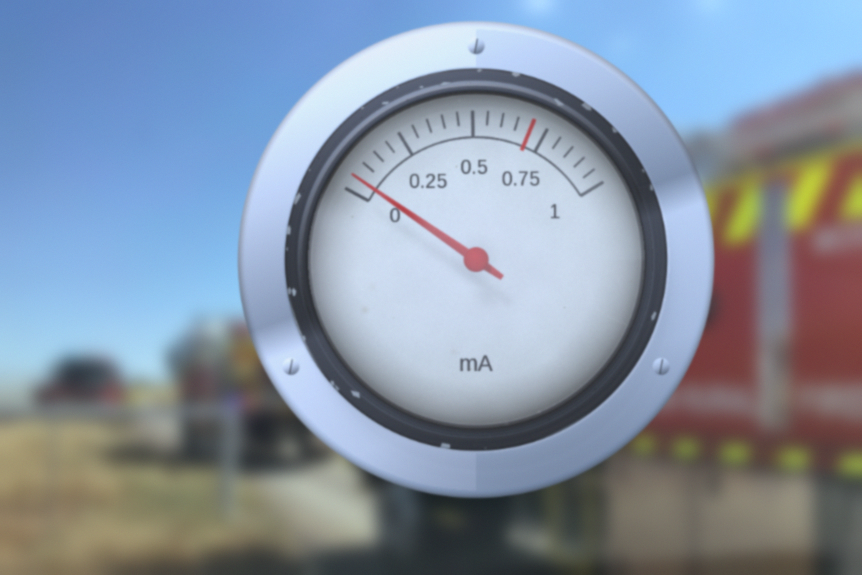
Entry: 0.05 mA
